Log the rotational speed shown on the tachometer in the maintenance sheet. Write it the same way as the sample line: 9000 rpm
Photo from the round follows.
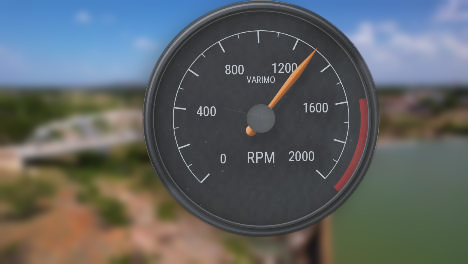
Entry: 1300 rpm
